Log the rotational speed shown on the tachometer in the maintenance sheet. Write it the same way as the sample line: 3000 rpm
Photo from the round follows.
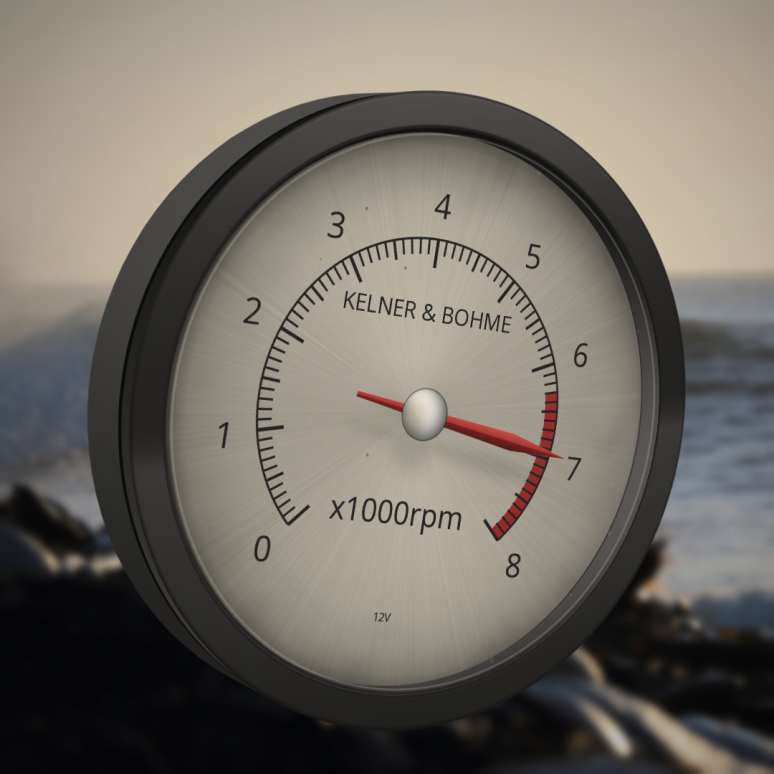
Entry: 6950 rpm
